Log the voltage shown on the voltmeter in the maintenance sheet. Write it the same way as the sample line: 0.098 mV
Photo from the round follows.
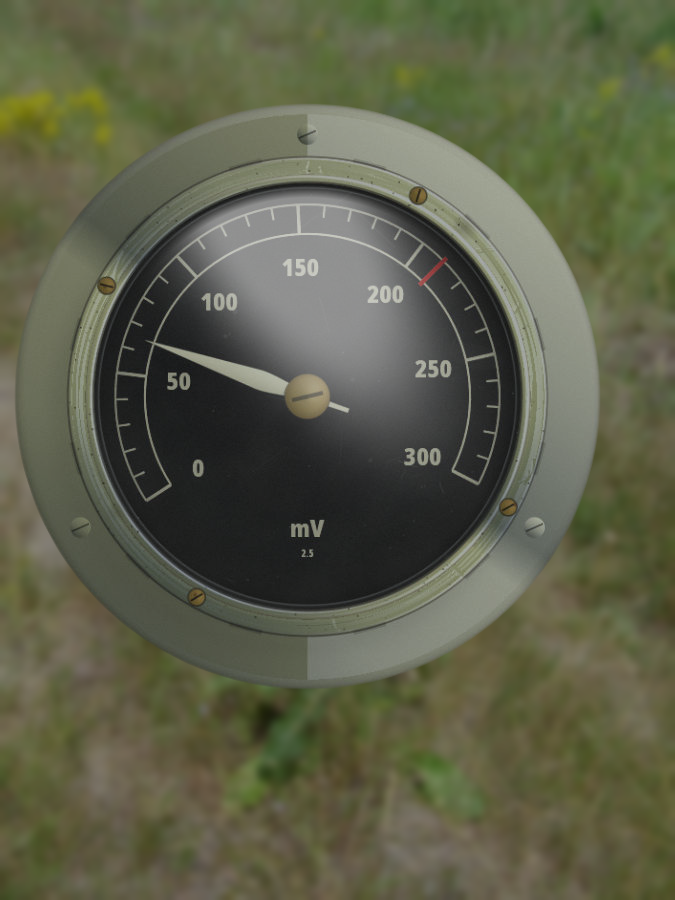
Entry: 65 mV
